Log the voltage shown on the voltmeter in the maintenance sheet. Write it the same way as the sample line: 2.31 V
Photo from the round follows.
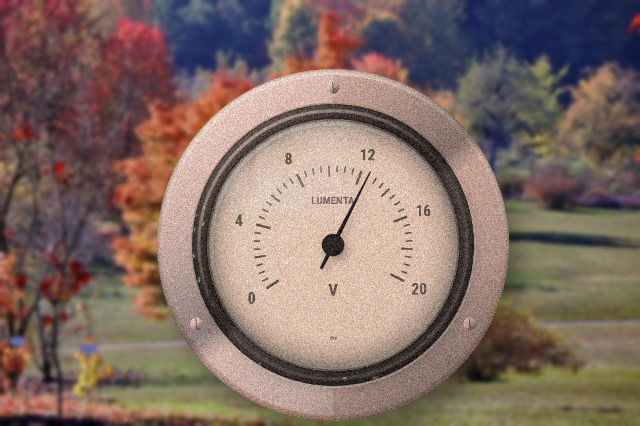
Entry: 12.5 V
